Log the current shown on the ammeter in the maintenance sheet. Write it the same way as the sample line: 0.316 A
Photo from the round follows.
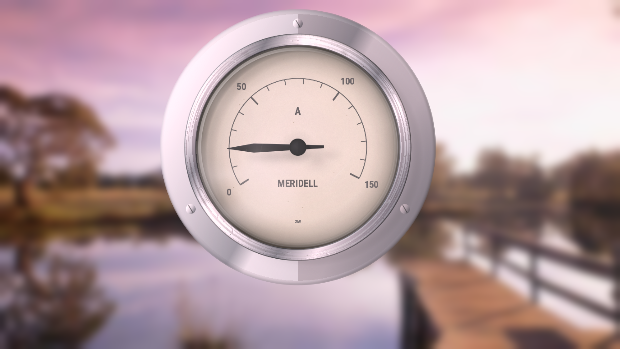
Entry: 20 A
